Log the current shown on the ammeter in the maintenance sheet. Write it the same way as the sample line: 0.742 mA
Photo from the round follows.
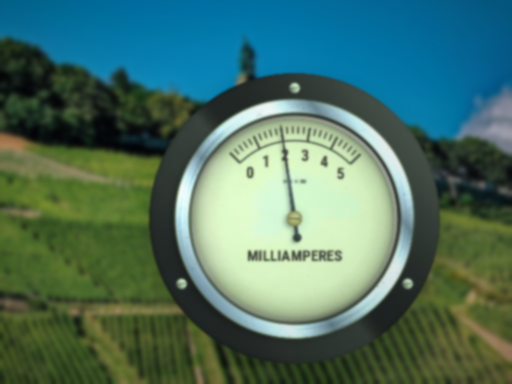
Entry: 2 mA
